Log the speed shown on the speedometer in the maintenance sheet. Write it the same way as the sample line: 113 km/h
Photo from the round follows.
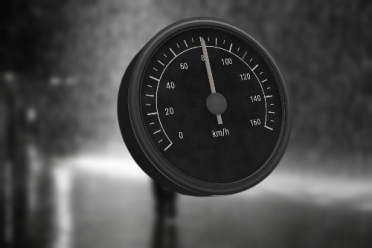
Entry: 80 km/h
